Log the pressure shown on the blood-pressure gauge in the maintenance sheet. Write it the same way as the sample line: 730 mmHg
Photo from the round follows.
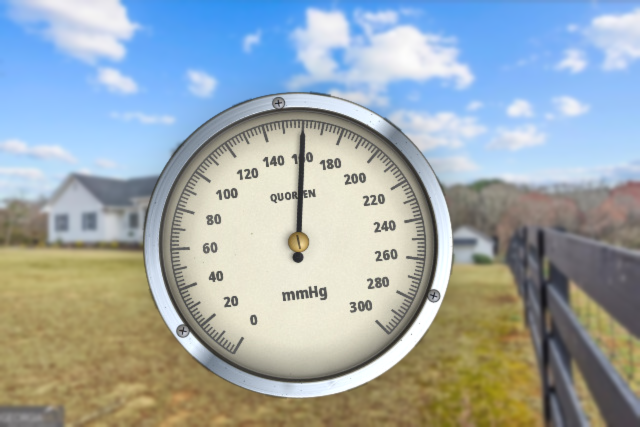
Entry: 160 mmHg
